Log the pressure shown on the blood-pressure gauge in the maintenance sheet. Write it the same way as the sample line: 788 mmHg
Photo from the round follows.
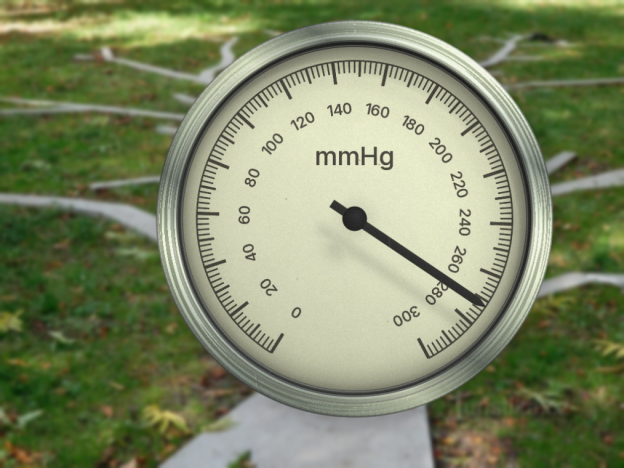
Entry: 272 mmHg
